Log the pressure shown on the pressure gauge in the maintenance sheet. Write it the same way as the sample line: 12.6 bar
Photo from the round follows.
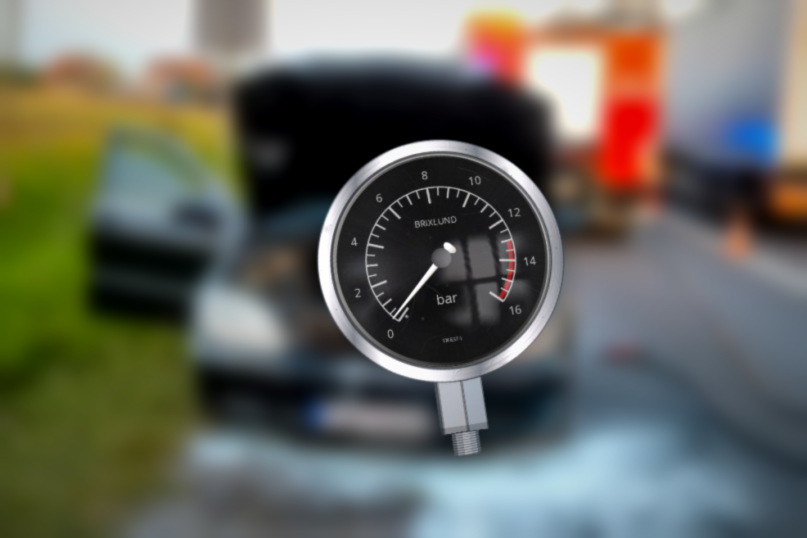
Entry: 0.25 bar
